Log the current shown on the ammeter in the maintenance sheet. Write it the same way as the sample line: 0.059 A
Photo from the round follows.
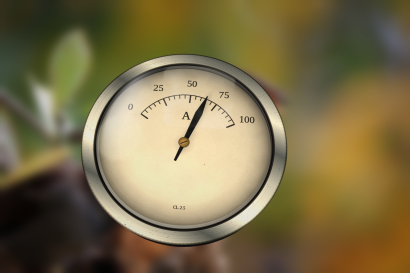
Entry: 65 A
